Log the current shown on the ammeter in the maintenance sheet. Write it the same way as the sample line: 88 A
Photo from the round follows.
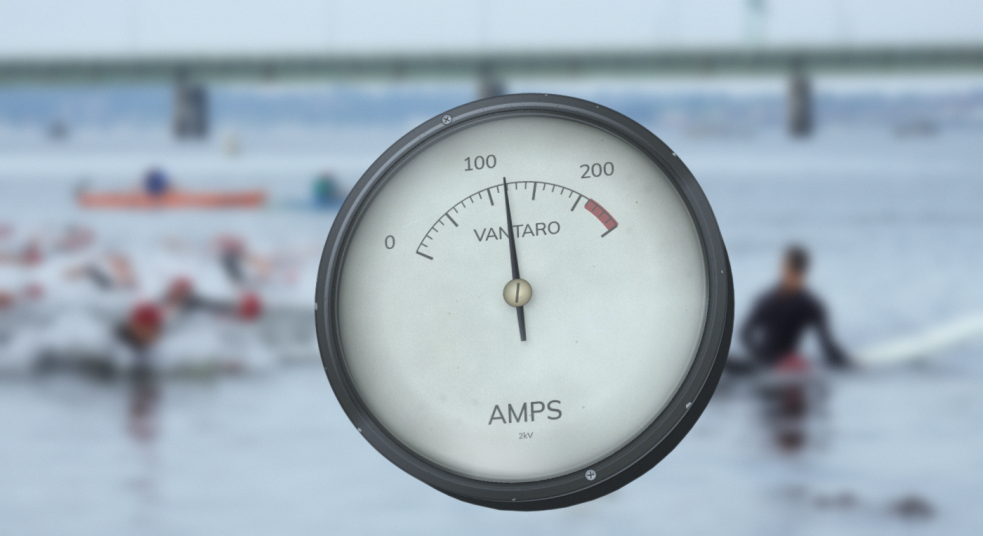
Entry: 120 A
